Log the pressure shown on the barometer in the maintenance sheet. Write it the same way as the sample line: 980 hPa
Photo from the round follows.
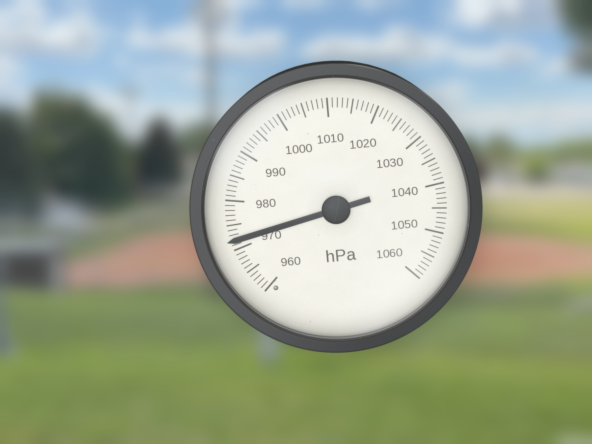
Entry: 972 hPa
